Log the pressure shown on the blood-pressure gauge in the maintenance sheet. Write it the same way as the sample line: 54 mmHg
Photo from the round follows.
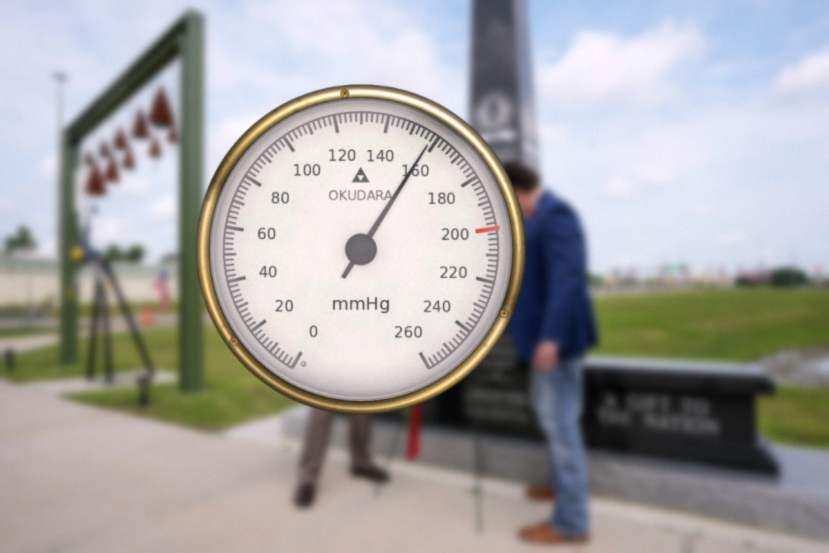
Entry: 158 mmHg
